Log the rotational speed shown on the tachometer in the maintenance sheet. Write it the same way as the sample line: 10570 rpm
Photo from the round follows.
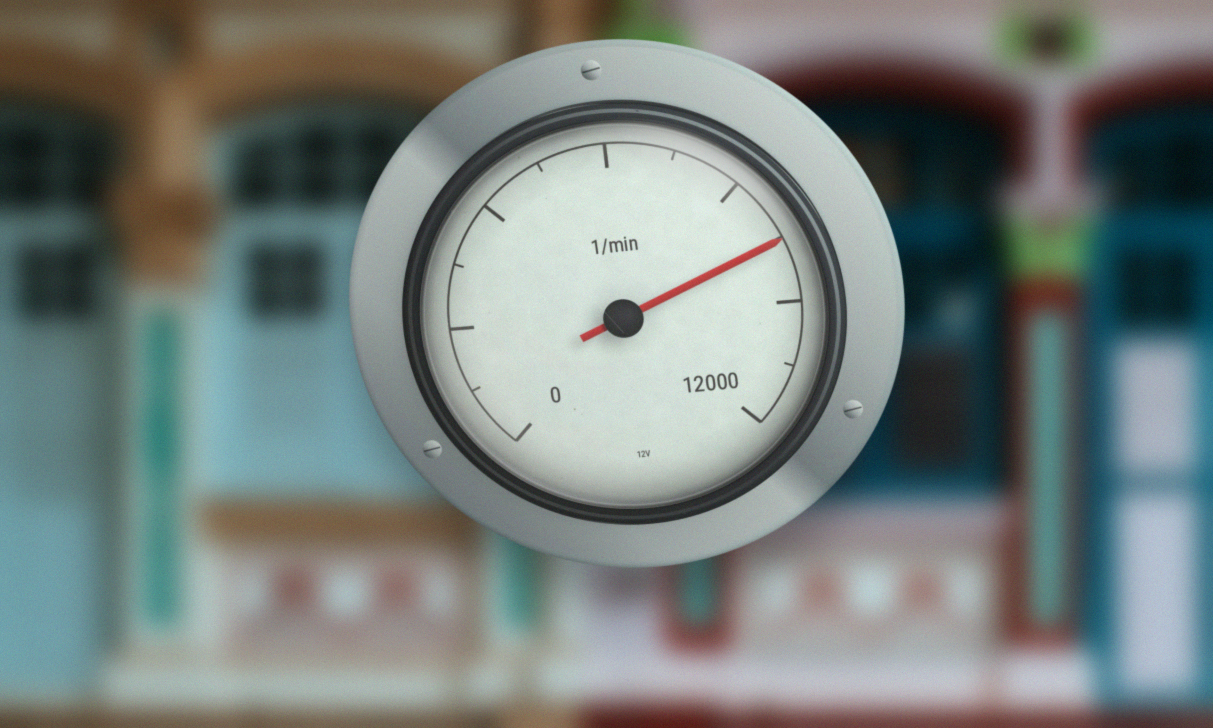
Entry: 9000 rpm
